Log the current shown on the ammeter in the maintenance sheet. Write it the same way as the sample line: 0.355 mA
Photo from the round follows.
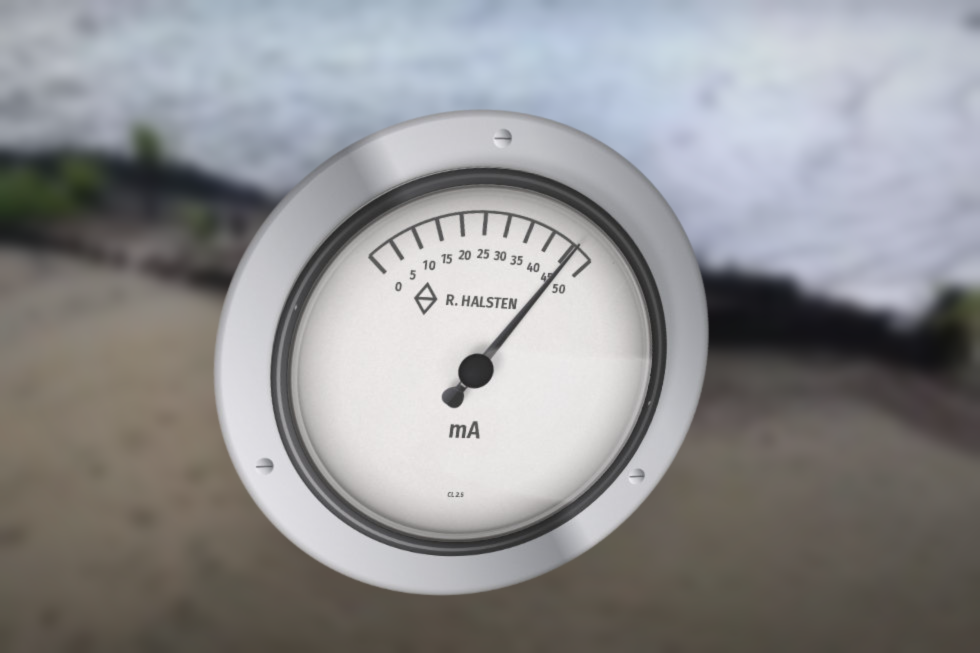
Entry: 45 mA
